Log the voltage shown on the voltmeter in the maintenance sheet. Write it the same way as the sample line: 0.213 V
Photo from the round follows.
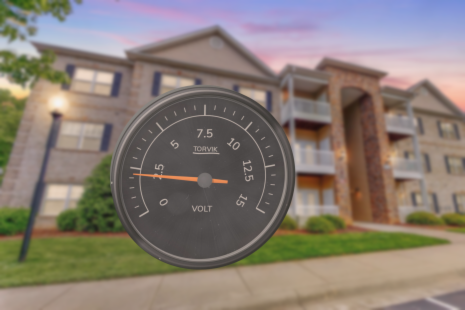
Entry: 2.25 V
